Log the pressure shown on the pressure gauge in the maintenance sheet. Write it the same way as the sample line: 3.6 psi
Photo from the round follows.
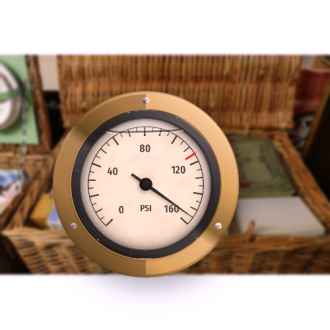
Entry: 155 psi
